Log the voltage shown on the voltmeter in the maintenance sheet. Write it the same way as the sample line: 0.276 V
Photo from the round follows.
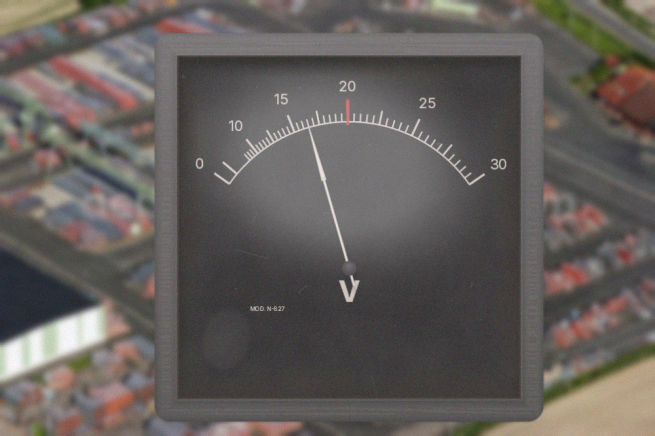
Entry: 16.5 V
